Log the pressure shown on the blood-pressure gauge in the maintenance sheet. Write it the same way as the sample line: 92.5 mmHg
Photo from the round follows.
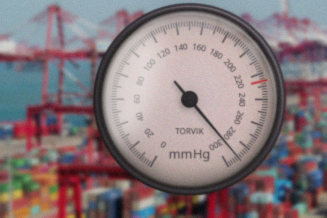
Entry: 290 mmHg
